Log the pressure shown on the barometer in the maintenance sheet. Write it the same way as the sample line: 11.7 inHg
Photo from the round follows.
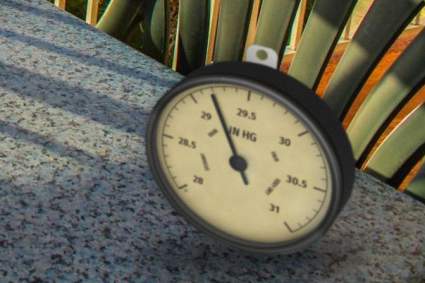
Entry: 29.2 inHg
